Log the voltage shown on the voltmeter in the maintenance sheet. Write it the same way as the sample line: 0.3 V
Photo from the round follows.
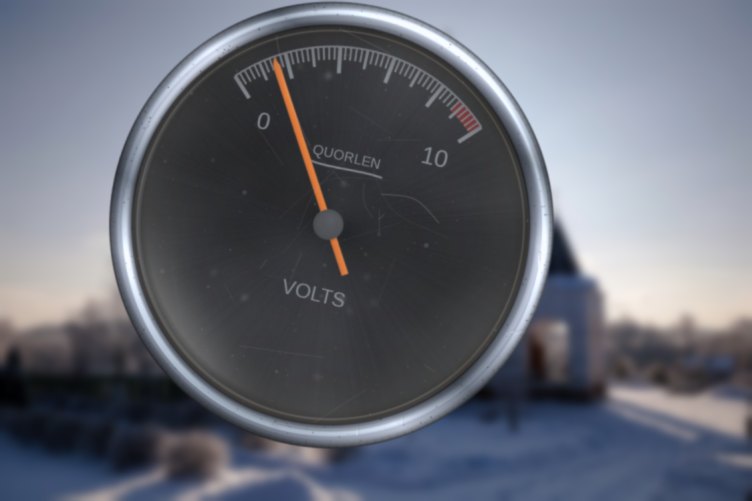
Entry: 1.6 V
